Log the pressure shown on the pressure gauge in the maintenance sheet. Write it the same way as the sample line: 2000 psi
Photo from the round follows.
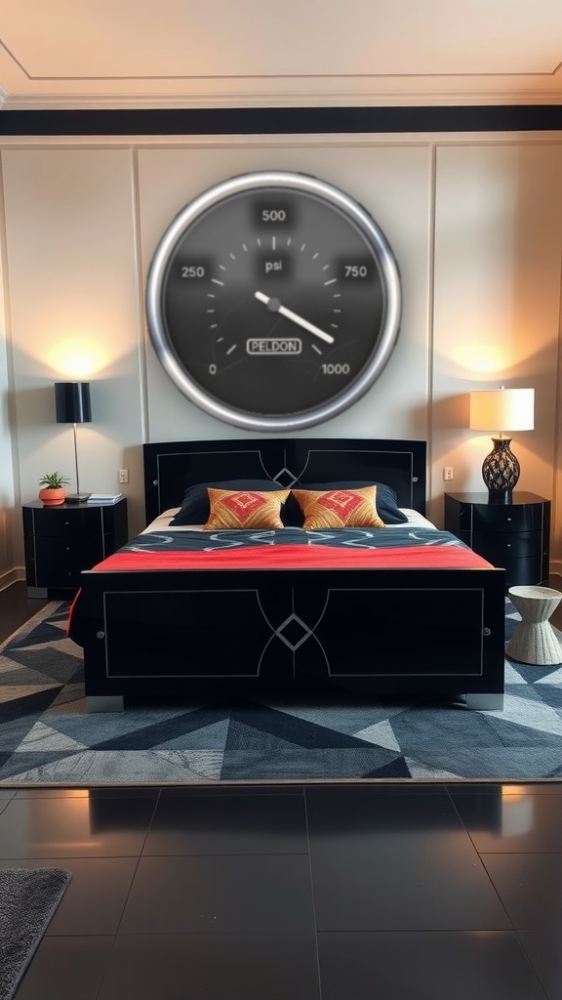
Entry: 950 psi
